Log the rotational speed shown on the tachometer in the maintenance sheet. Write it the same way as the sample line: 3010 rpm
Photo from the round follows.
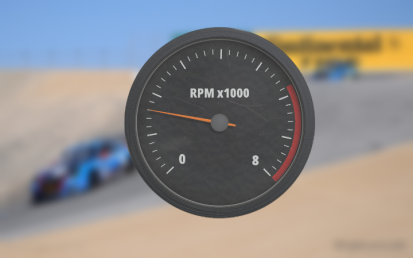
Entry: 1600 rpm
